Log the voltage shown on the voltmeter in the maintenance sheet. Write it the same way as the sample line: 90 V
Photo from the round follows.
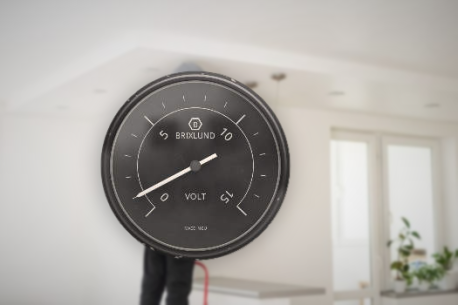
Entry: 1 V
